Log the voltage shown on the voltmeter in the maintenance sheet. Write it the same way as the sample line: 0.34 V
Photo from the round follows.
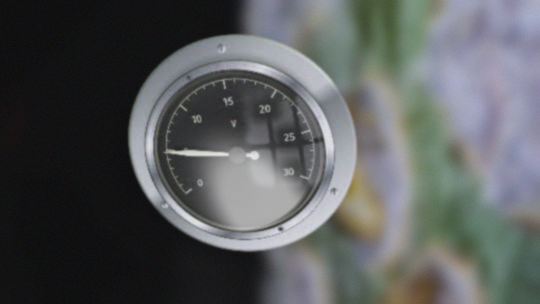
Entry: 5 V
